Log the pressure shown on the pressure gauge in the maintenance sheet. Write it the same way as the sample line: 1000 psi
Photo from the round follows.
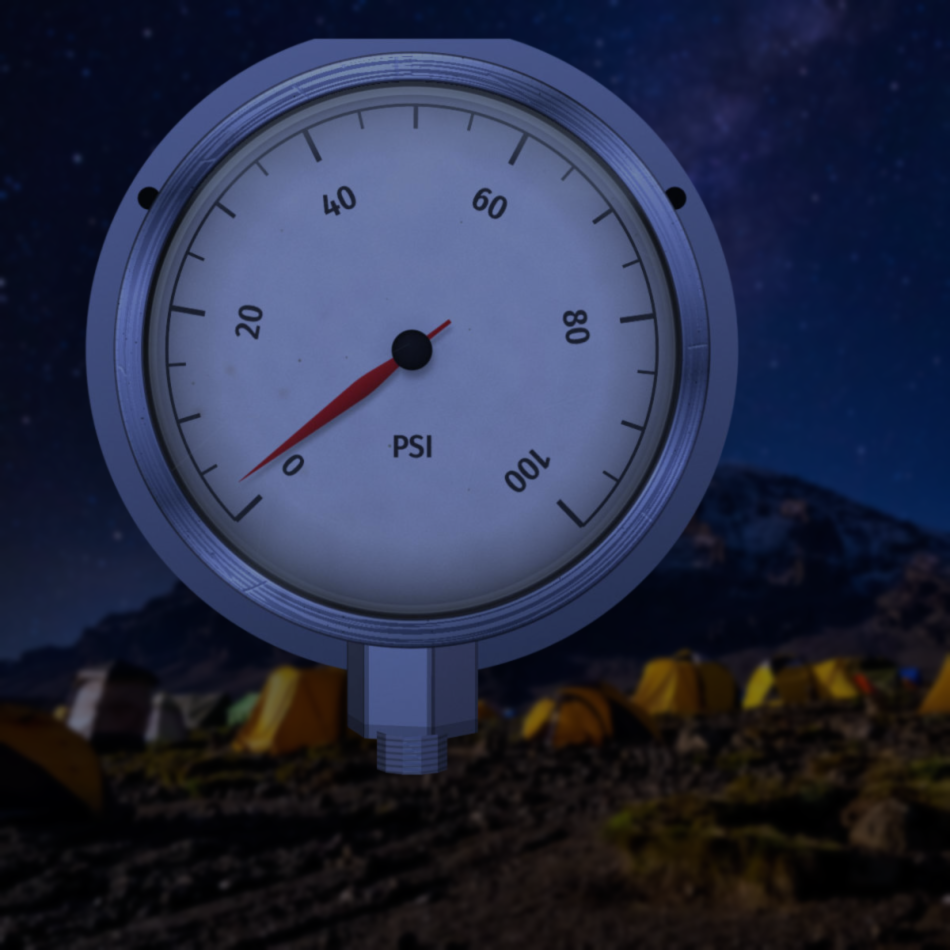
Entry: 2.5 psi
